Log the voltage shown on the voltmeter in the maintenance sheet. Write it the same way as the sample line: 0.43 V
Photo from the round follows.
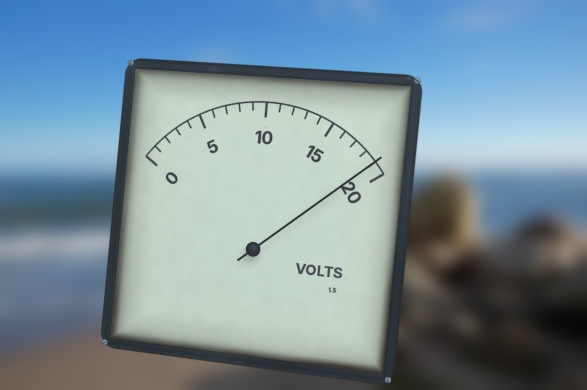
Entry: 19 V
